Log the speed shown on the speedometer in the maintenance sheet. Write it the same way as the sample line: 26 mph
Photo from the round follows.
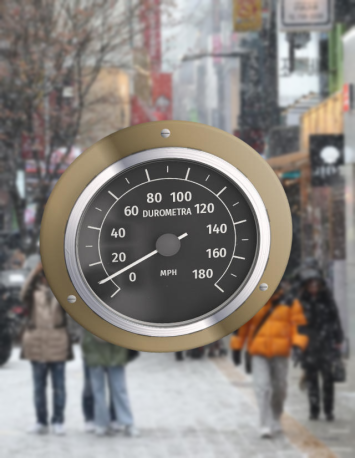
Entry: 10 mph
